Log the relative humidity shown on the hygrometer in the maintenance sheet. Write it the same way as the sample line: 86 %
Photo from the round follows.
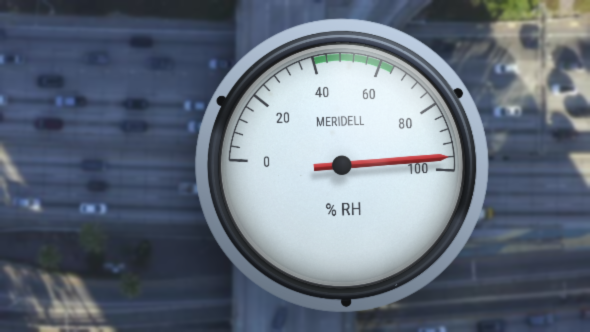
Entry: 96 %
